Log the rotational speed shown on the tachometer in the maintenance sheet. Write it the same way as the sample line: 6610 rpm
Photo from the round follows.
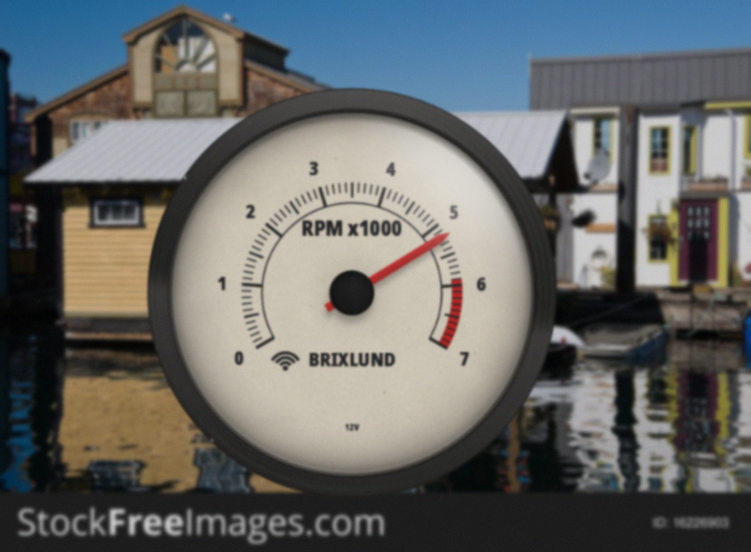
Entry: 5200 rpm
